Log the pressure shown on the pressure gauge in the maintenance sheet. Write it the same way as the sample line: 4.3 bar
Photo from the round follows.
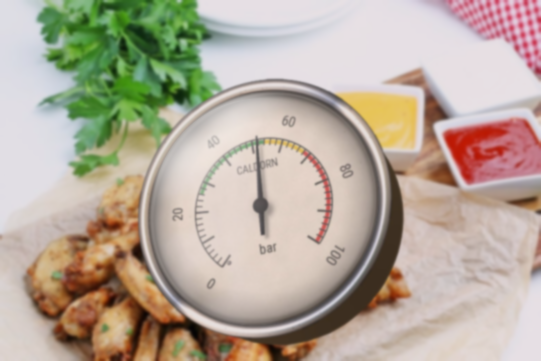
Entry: 52 bar
